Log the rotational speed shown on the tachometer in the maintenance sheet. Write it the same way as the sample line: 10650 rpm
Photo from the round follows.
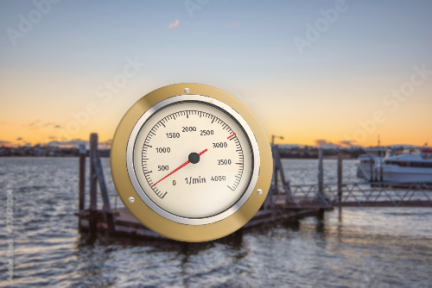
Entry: 250 rpm
